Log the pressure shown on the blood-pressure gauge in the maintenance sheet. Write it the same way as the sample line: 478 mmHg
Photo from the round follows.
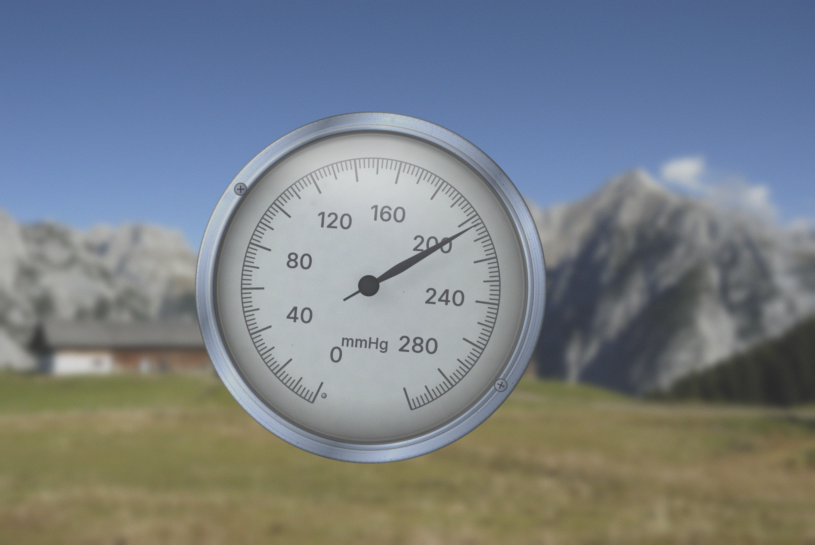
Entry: 204 mmHg
